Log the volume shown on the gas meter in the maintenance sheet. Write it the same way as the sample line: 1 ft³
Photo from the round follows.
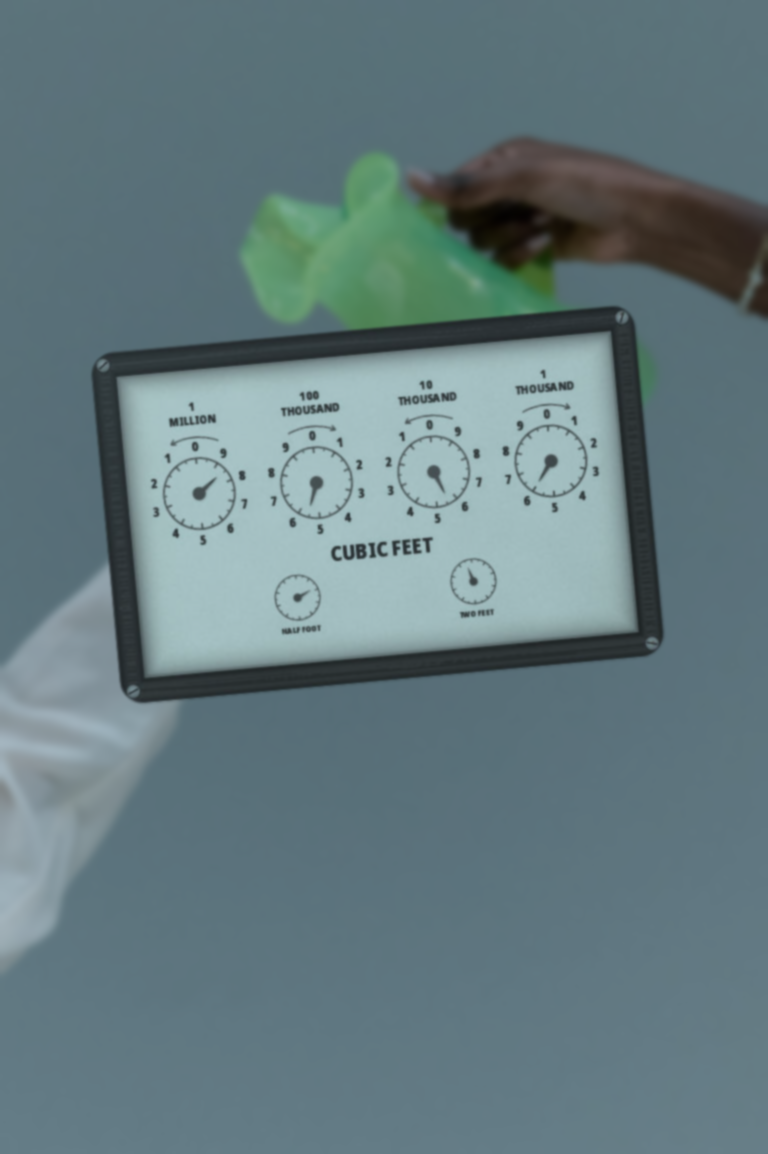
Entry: 855600 ft³
